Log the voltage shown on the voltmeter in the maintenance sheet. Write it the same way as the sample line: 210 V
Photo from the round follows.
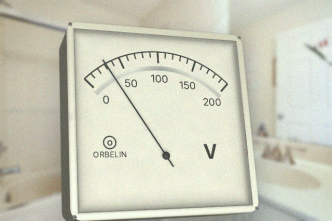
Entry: 30 V
